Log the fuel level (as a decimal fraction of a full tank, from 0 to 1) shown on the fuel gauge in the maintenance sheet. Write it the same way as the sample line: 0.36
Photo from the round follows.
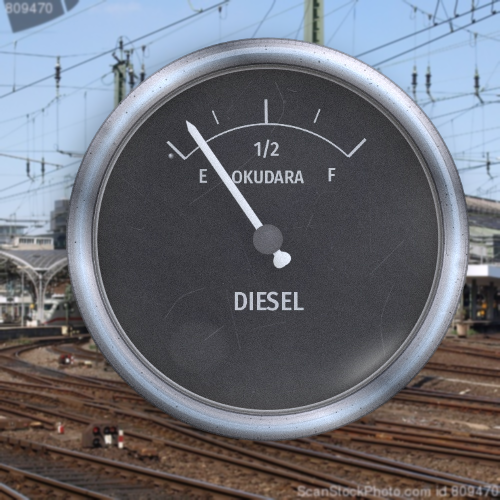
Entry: 0.125
